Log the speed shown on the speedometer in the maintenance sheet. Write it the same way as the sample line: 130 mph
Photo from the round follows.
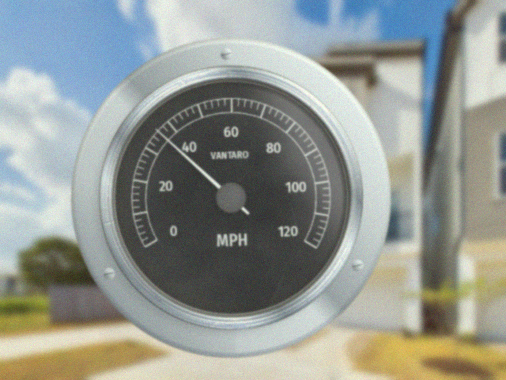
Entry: 36 mph
